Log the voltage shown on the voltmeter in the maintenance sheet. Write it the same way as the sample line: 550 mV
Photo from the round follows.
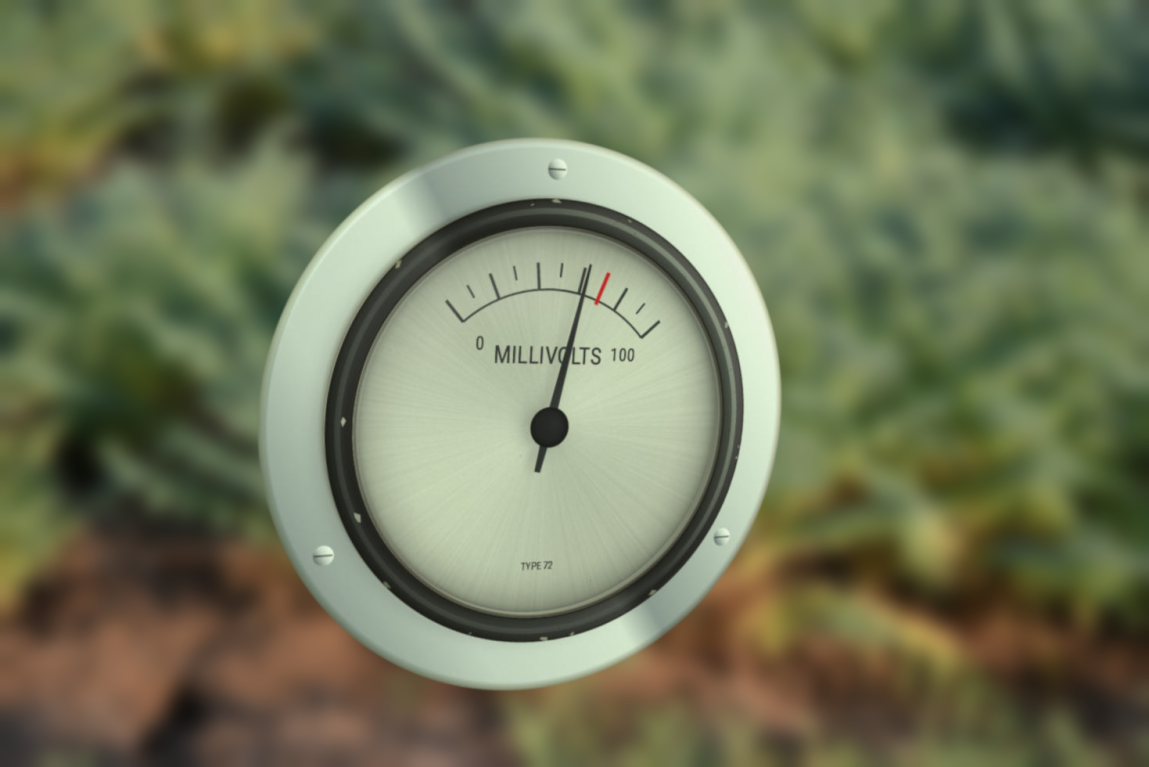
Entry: 60 mV
